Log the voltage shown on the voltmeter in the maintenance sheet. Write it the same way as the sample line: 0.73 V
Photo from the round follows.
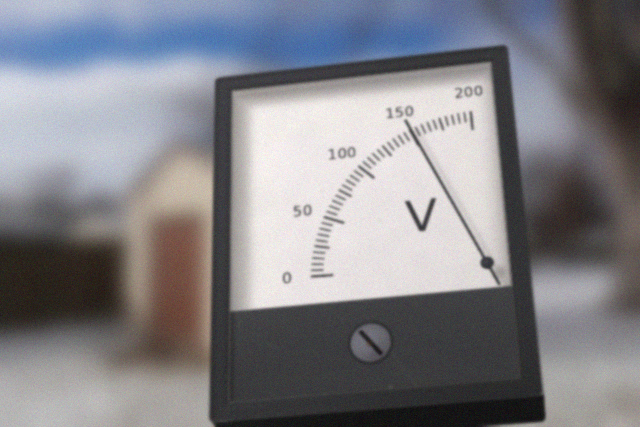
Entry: 150 V
